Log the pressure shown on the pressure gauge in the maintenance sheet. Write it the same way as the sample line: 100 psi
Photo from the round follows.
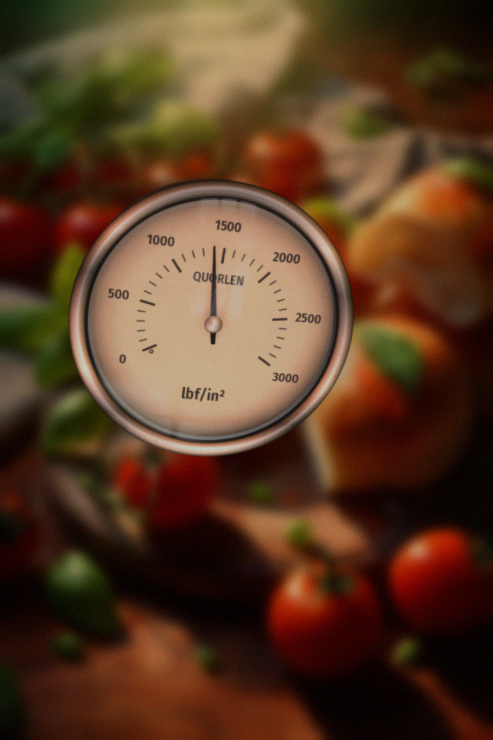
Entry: 1400 psi
